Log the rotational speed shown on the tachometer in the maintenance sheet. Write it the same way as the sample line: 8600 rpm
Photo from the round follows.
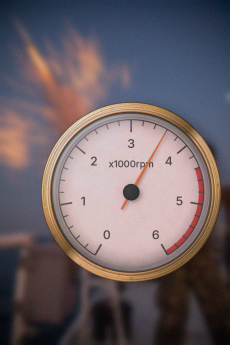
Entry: 3600 rpm
